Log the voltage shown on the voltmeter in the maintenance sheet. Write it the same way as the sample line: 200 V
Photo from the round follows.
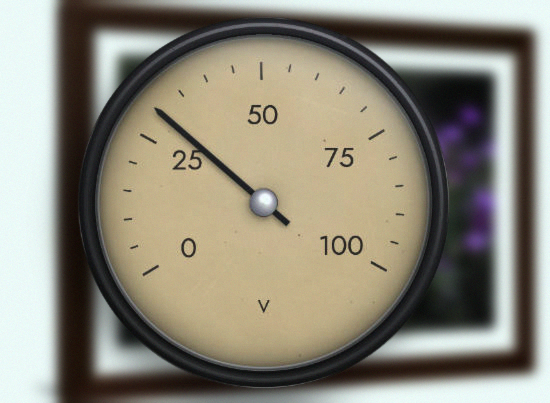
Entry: 30 V
